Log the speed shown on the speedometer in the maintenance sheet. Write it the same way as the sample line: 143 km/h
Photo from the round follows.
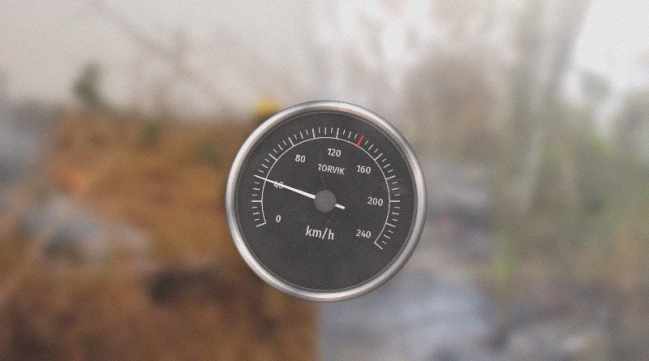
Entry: 40 km/h
